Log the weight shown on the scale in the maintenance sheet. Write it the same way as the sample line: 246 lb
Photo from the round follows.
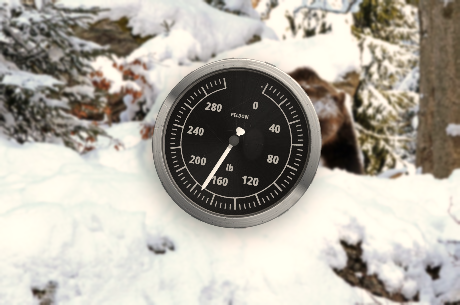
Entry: 172 lb
